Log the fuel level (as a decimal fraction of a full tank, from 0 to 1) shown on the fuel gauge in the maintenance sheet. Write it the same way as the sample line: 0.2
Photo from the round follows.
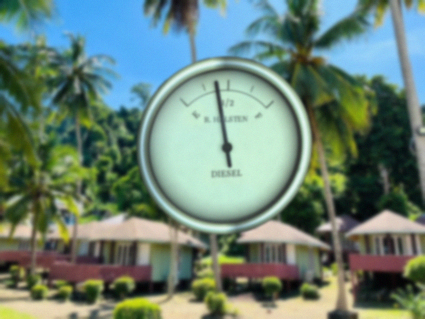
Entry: 0.375
